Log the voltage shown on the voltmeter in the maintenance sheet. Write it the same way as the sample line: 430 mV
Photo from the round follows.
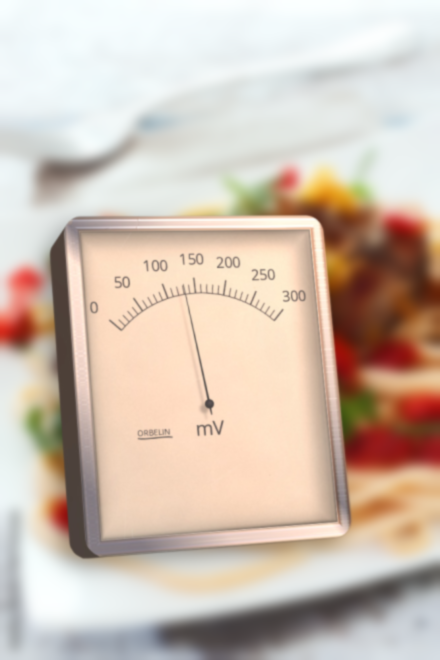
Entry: 130 mV
